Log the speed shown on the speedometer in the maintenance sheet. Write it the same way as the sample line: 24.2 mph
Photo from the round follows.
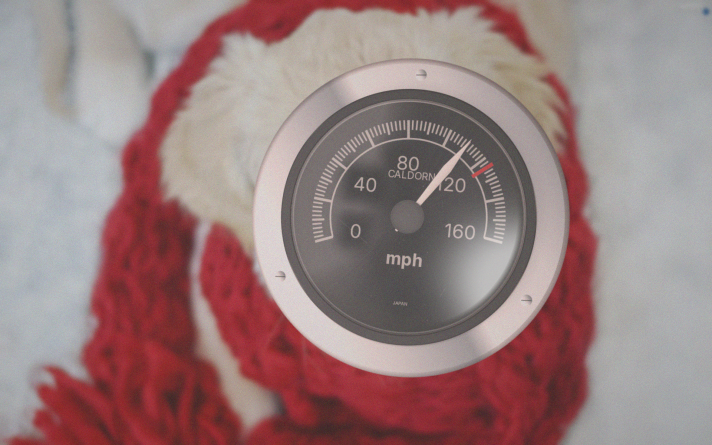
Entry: 110 mph
